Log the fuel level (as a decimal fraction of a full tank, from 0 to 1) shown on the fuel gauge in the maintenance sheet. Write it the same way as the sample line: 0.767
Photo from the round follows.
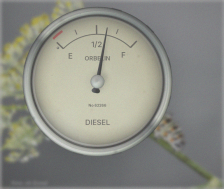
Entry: 0.625
